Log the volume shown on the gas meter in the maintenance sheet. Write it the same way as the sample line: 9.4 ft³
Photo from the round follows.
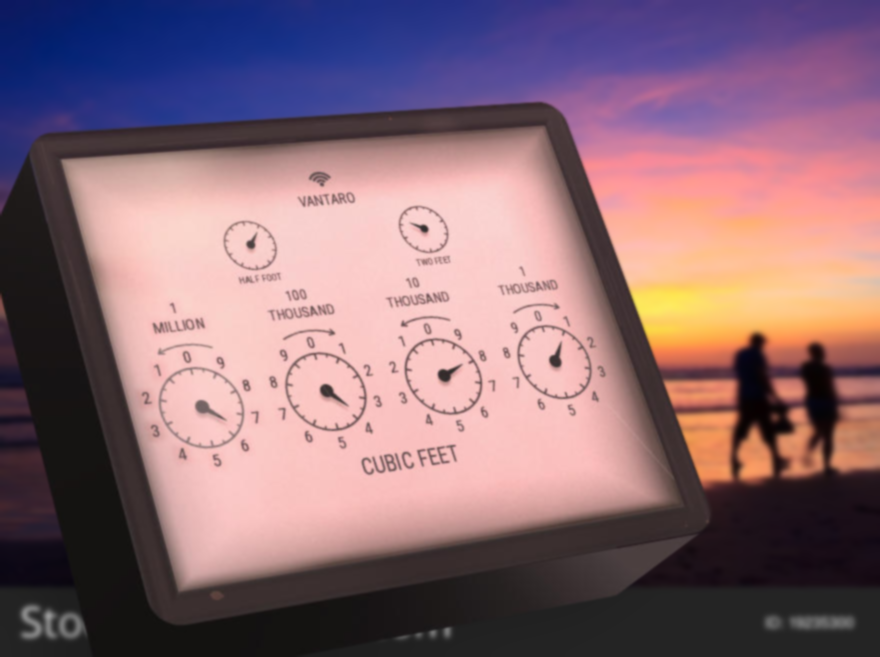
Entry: 638100 ft³
